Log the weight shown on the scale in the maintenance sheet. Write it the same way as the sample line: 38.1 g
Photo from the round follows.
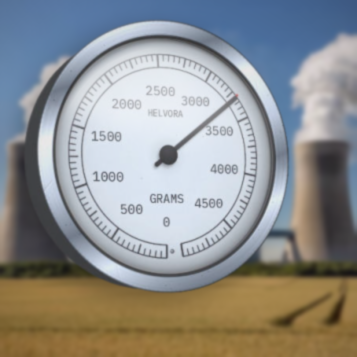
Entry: 3300 g
